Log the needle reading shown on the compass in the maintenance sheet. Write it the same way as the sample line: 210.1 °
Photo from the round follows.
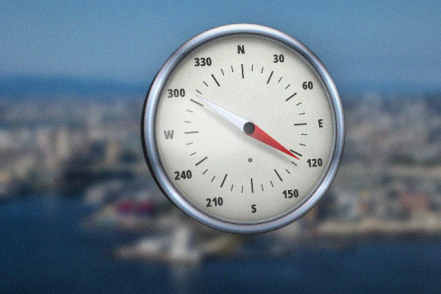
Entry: 125 °
